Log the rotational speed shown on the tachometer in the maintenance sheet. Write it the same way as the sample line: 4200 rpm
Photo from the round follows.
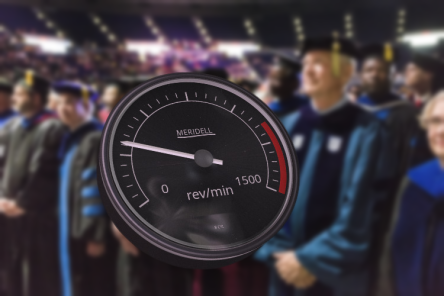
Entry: 300 rpm
